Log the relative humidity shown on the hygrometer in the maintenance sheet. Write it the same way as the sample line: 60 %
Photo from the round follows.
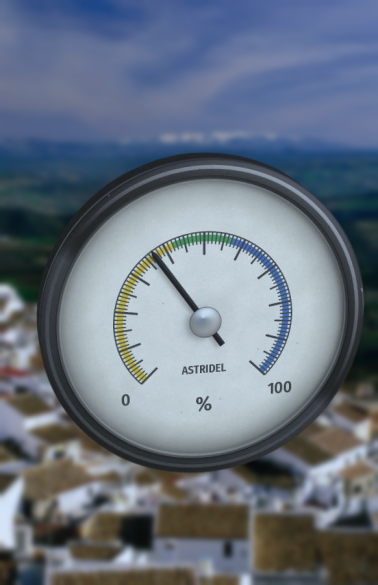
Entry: 37 %
